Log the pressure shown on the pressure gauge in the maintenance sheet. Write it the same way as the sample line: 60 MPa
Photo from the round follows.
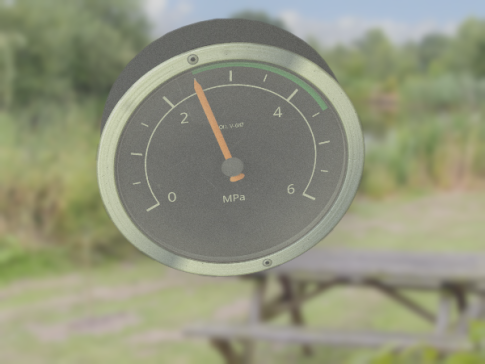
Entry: 2.5 MPa
